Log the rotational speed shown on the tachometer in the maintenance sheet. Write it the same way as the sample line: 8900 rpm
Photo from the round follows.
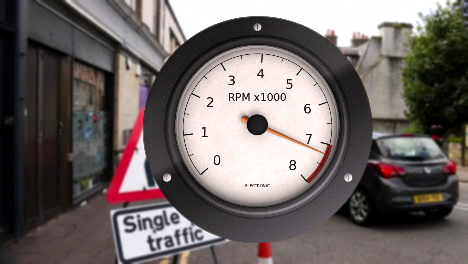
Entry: 7250 rpm
